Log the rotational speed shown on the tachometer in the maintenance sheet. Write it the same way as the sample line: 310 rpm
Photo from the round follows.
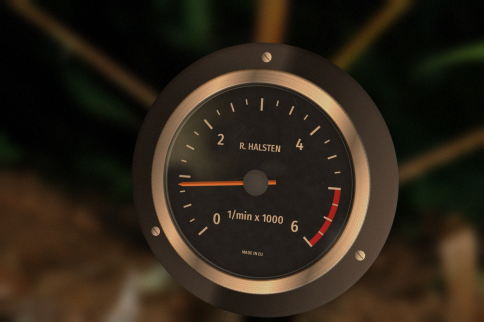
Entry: 875 rpm
